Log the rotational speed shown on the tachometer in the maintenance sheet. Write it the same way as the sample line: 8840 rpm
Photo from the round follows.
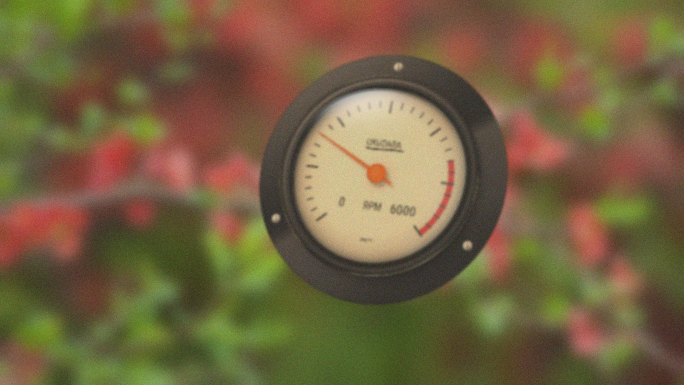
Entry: 1600 rpm
